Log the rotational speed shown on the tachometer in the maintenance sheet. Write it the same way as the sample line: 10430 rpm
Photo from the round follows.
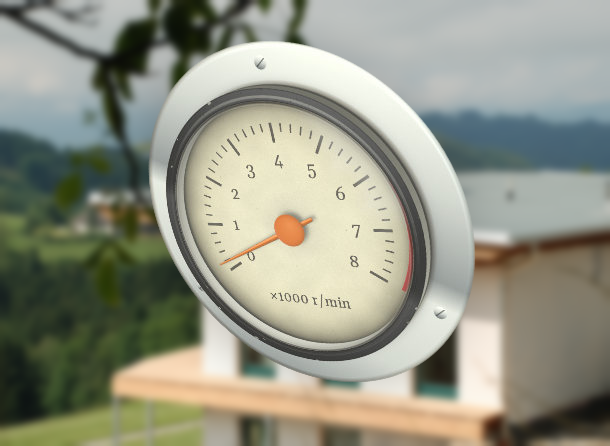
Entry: 200 rpm
